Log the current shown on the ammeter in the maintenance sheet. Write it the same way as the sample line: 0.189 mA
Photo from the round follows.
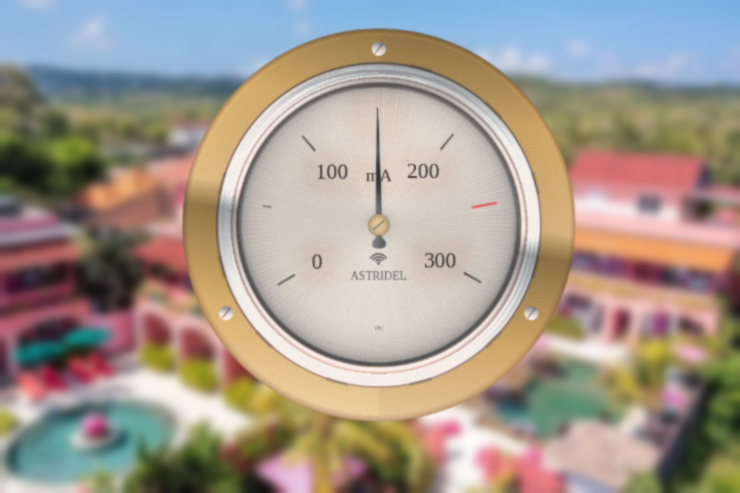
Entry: 150 mA
